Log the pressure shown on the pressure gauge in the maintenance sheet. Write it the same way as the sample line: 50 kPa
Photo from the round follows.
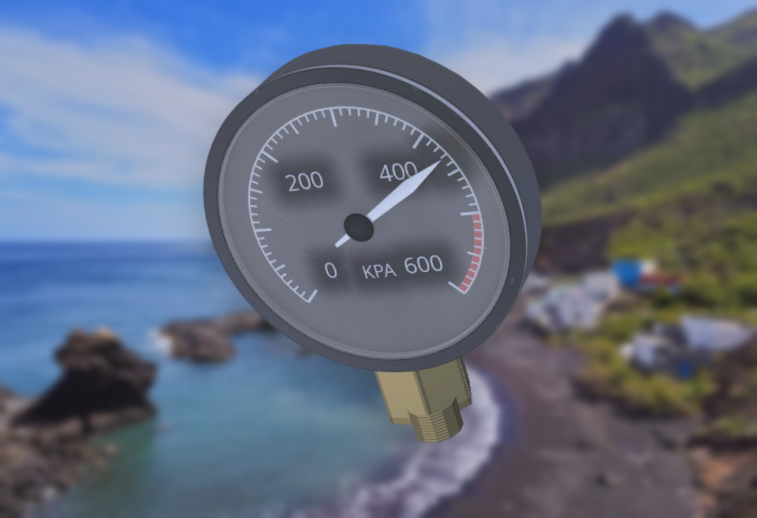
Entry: 430 kPa
